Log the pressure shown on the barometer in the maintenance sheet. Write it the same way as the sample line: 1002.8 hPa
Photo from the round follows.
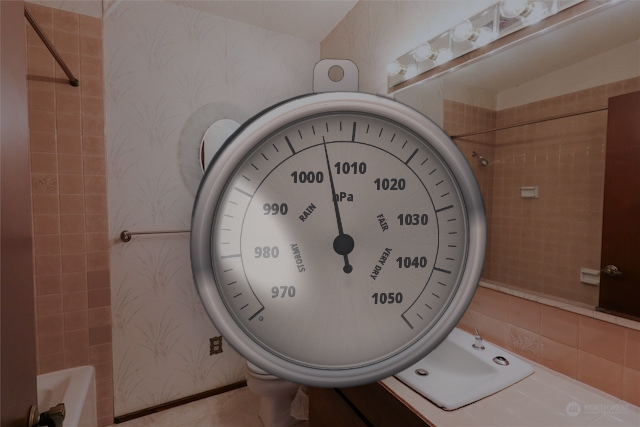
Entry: 1005 hPa
